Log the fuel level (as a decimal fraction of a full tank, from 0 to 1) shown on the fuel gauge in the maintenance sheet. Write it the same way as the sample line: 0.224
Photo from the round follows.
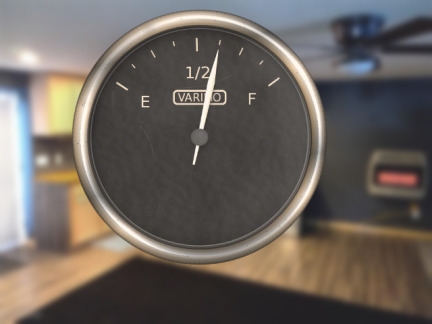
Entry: 0.625
